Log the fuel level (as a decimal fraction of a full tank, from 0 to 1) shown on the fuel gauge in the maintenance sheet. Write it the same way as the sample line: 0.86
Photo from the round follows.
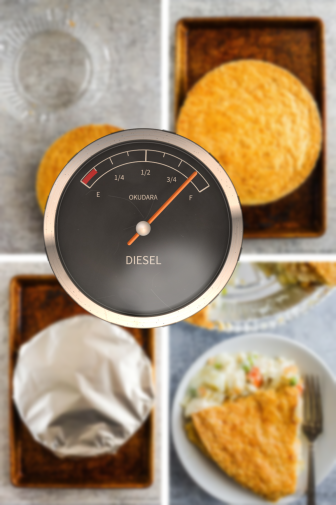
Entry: 0.875
